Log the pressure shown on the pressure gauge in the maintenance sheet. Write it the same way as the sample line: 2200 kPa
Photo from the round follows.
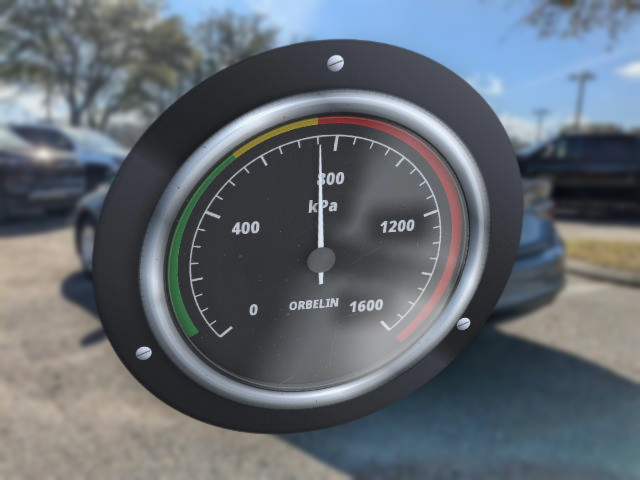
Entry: 750 kPa
